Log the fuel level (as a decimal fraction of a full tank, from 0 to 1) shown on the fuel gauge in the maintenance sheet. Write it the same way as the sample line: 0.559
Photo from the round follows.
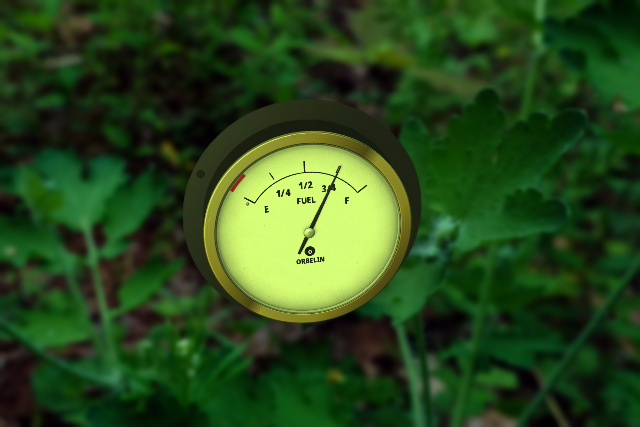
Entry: 0.75
